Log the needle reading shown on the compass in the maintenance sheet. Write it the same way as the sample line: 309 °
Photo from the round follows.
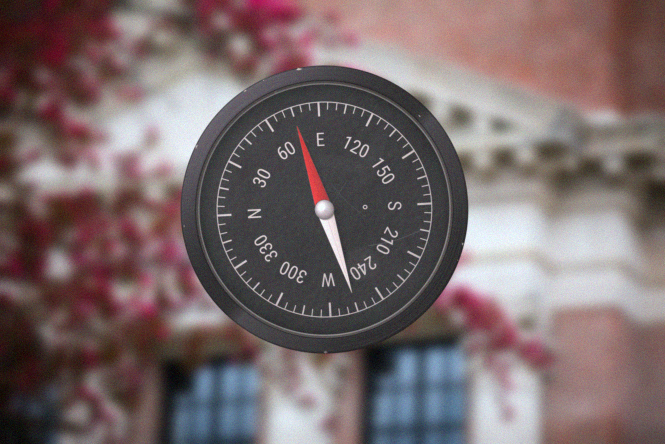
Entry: 75 °
